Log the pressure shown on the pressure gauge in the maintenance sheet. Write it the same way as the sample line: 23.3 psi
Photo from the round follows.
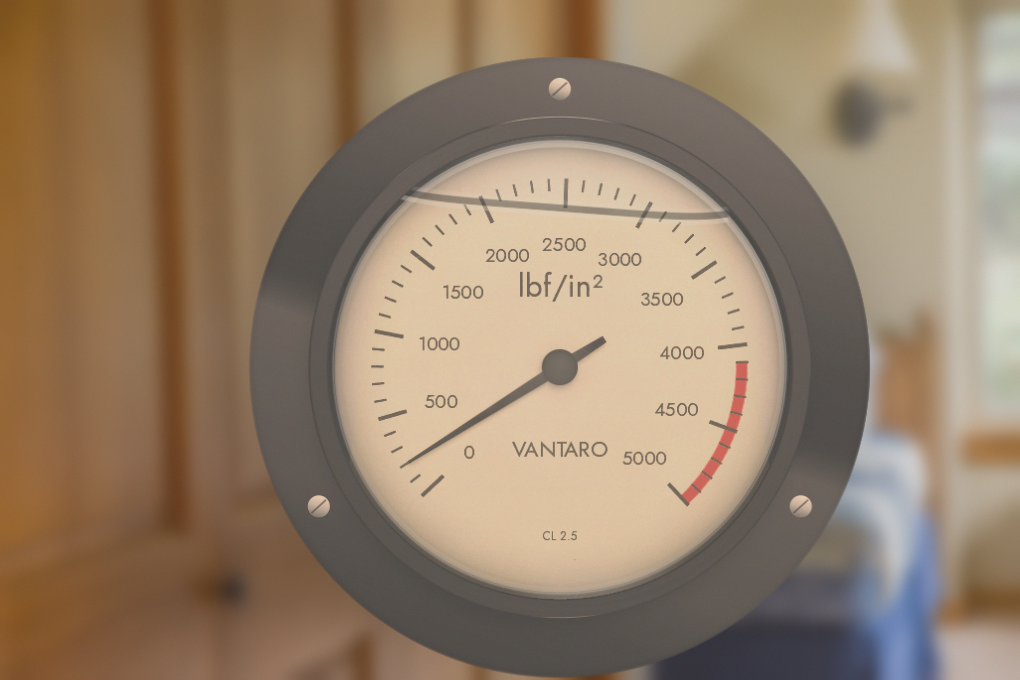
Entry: 200 psi
